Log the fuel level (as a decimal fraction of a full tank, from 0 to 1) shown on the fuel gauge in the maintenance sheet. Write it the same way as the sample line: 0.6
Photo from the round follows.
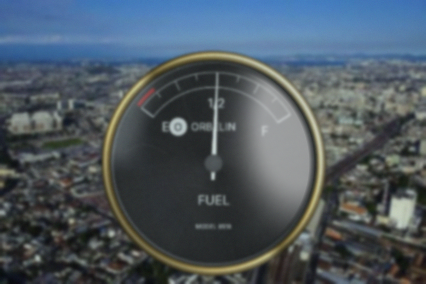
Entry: 0.5
